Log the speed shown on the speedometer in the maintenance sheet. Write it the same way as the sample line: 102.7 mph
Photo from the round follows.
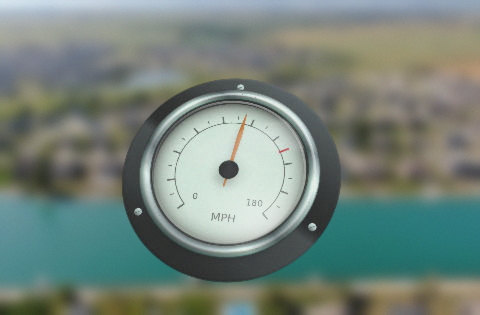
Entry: 95 mph
